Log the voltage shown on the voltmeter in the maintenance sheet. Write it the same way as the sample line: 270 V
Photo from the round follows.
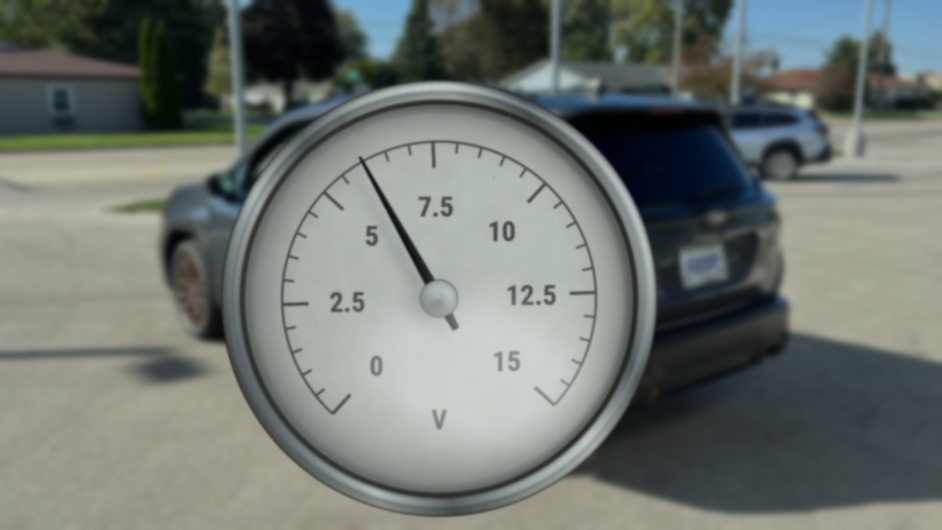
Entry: 6 V
